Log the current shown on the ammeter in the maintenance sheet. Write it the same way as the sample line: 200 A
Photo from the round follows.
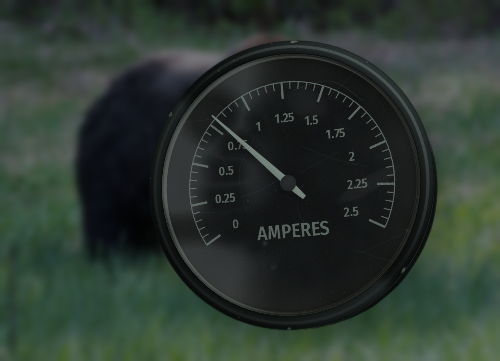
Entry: 0.8 A
